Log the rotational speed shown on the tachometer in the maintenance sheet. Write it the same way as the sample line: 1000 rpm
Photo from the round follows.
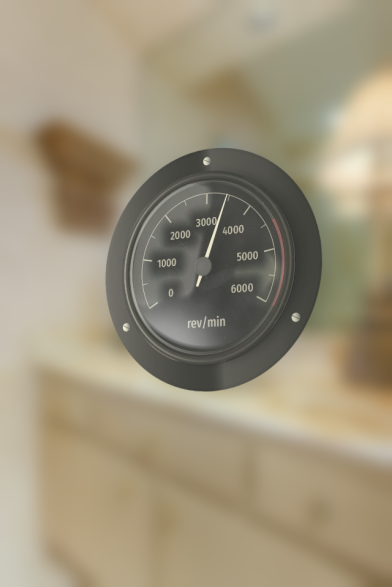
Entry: 3500 rpm
